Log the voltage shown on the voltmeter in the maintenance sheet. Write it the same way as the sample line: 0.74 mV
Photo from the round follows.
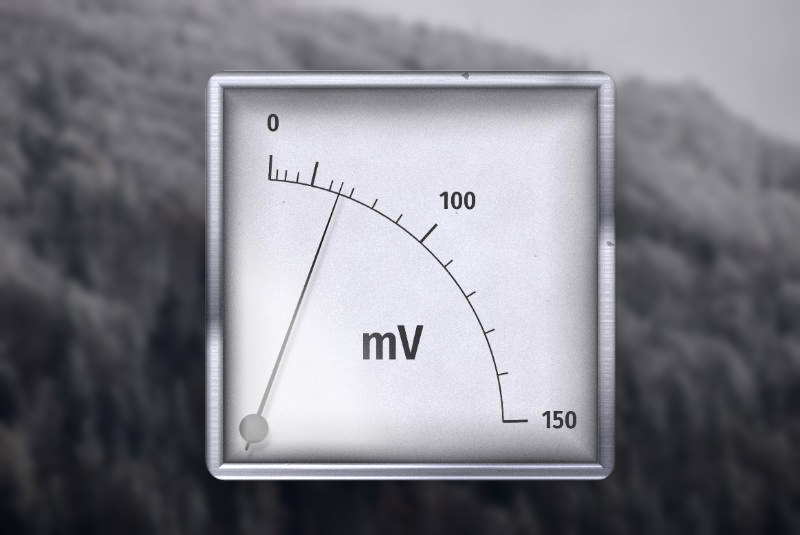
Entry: 65 mV
